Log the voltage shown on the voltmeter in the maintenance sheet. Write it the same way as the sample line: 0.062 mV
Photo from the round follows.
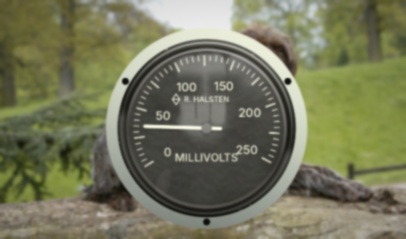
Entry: 35 mV
